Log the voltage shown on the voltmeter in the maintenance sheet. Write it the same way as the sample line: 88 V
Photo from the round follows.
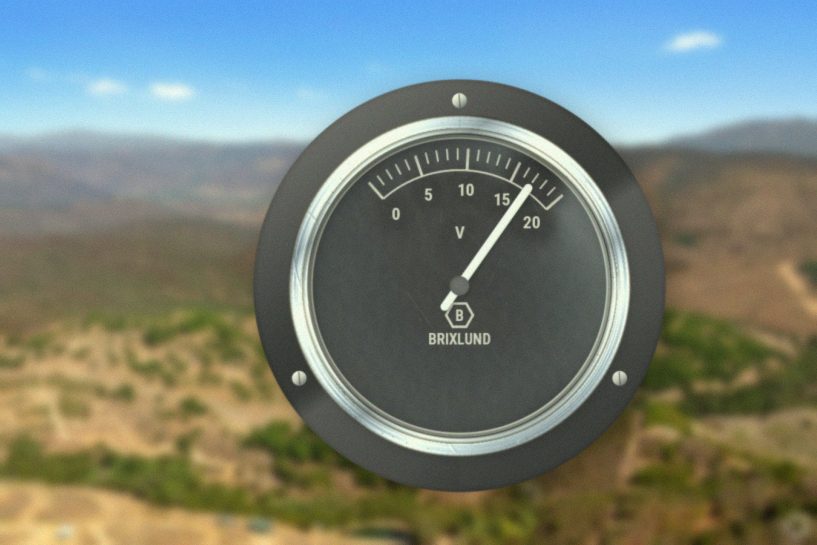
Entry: 17 V
